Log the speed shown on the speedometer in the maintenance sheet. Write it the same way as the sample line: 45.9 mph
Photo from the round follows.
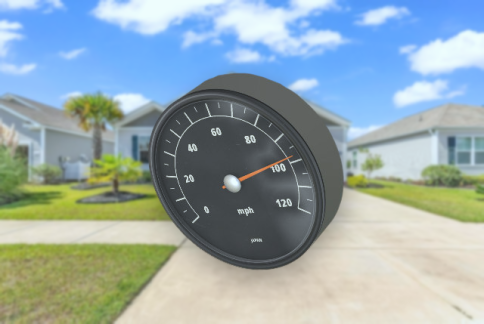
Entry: 97.5 mph
